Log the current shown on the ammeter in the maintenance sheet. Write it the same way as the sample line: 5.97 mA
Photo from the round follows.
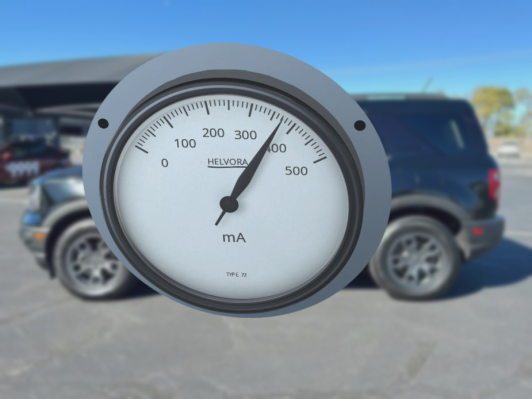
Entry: 370 mA
